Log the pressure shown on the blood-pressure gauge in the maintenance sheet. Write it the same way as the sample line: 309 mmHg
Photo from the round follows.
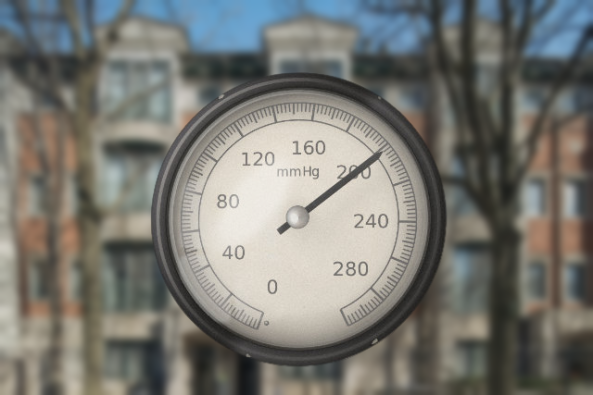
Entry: 202 mmHg
